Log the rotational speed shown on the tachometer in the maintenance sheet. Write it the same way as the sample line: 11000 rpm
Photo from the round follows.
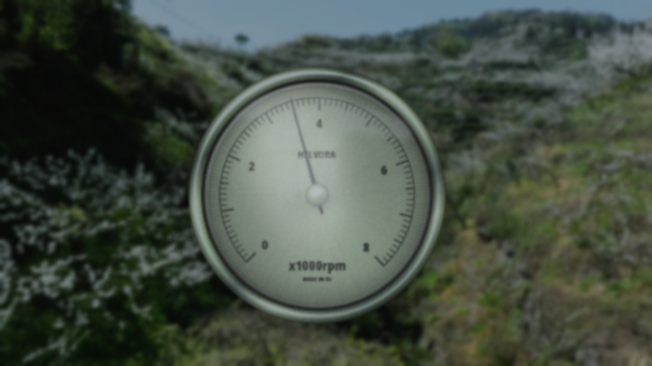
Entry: 3500 rpm
